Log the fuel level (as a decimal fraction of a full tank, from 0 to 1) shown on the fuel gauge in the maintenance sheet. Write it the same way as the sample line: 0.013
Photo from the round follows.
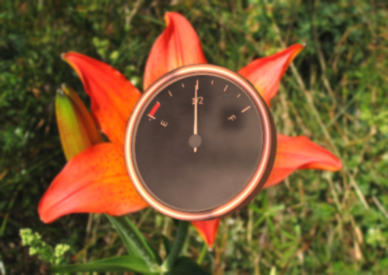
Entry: 0.5
